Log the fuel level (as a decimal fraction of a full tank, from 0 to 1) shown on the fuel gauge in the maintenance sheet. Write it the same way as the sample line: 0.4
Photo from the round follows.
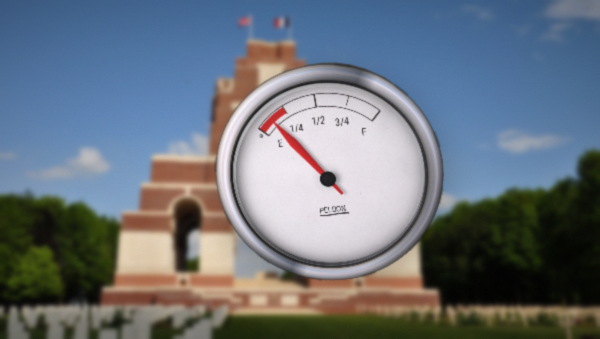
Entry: 0.125
